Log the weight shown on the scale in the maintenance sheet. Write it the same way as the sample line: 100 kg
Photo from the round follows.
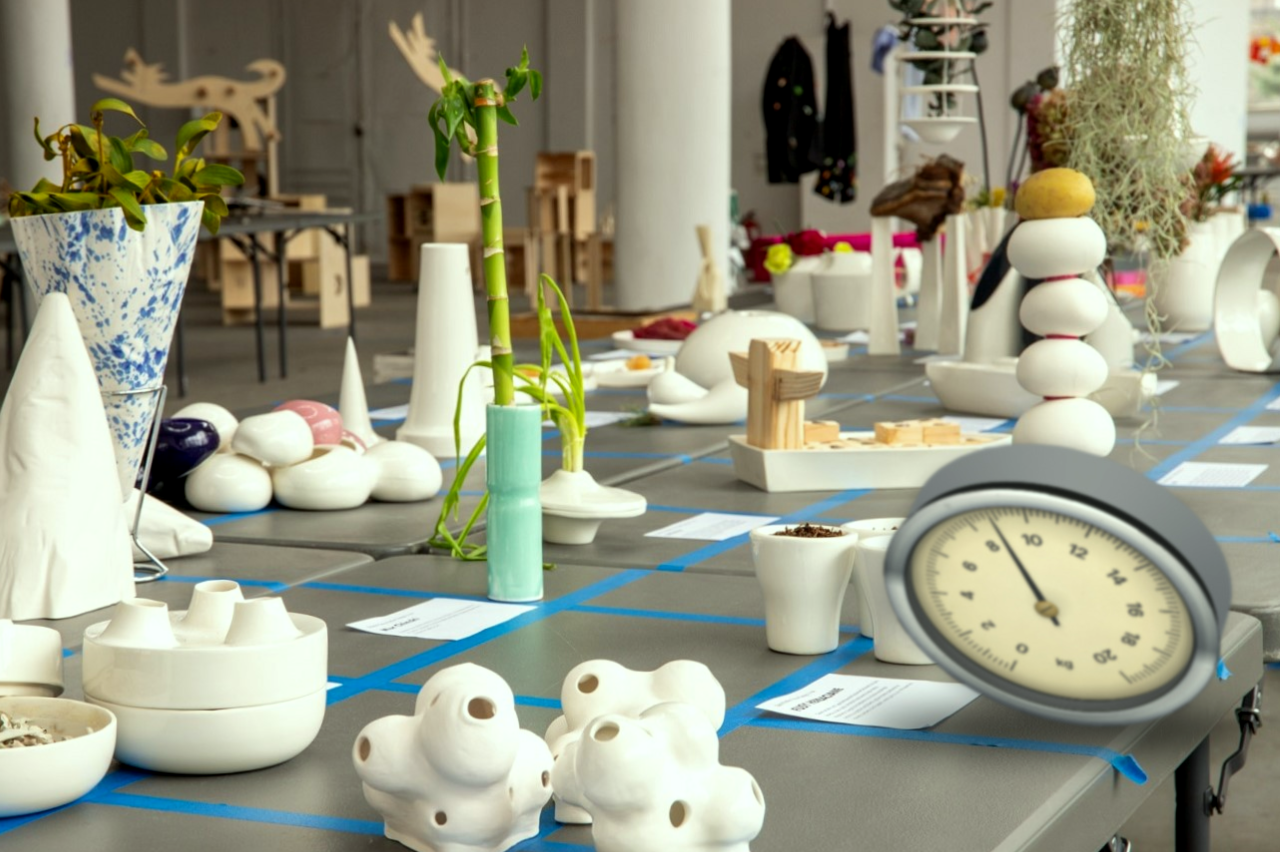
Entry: 9 kg
